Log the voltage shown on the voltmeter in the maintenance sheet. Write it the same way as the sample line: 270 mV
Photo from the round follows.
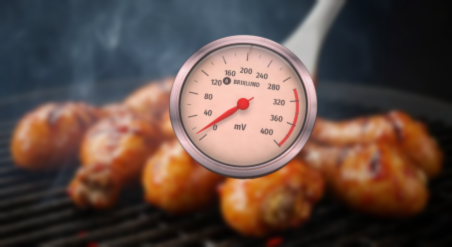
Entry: 10 mV
